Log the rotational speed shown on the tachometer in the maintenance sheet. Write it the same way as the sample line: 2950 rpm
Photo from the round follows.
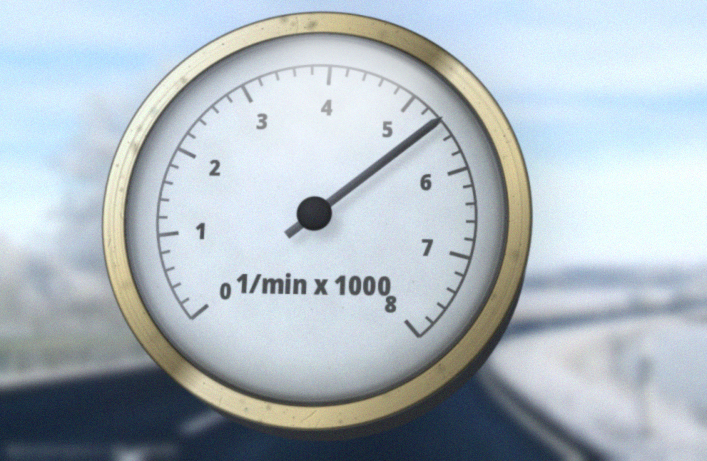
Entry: 5400 rpm
